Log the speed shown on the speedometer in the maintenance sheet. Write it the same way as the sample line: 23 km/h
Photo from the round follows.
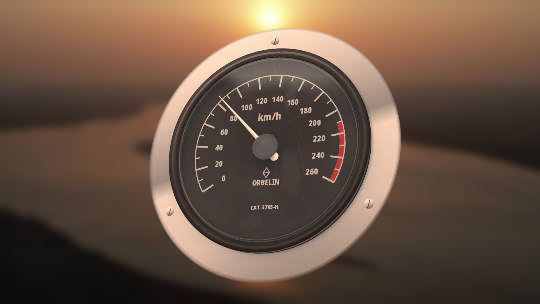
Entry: 85 km/h
